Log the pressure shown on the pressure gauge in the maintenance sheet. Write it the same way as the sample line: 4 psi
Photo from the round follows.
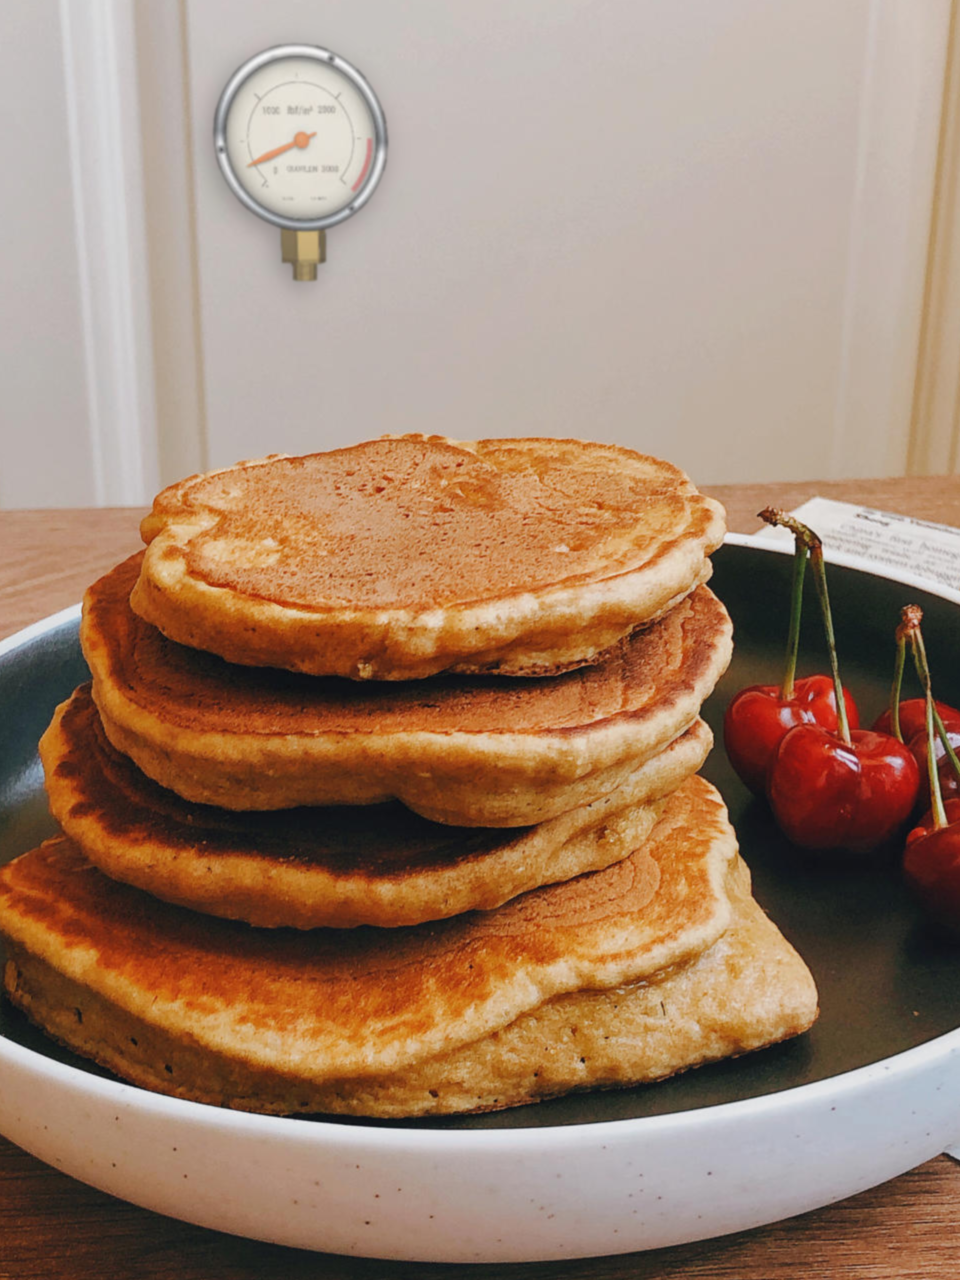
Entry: 250 psi
